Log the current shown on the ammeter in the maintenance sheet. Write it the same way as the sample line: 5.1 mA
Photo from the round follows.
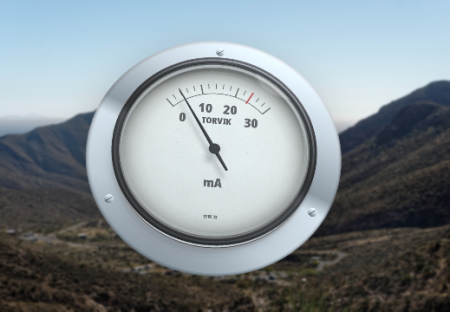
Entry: 4 mA
